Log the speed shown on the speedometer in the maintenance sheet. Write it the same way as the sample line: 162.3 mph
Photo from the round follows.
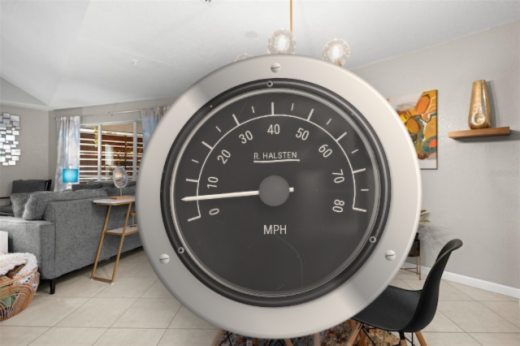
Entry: 5 mph
